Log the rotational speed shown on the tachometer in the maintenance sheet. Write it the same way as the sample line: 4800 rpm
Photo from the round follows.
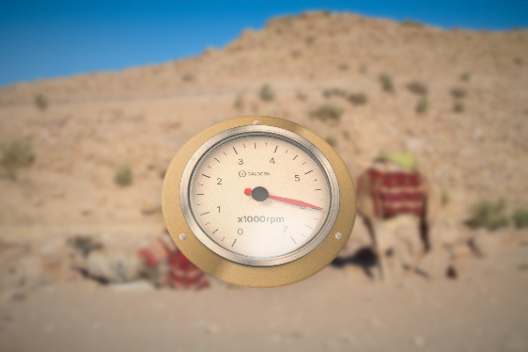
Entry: 6000 rpm
